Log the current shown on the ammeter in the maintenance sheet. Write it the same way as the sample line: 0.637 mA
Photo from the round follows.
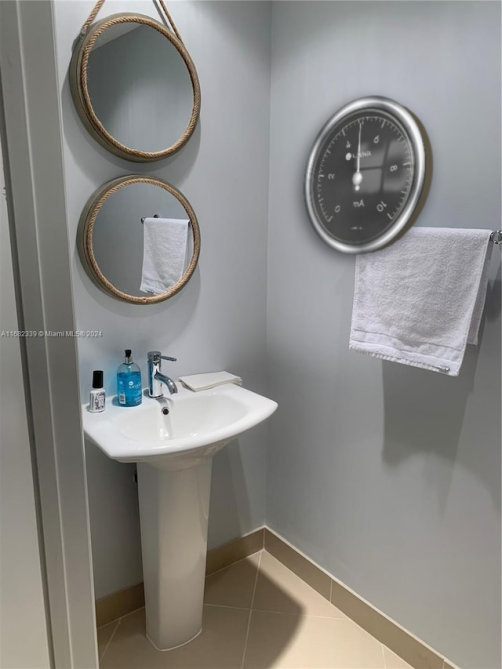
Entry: 5 mA
